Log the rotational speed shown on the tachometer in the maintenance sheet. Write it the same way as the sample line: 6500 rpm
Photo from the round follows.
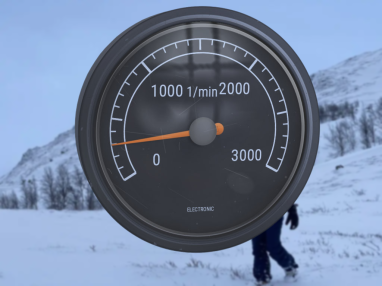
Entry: 300 rpm
